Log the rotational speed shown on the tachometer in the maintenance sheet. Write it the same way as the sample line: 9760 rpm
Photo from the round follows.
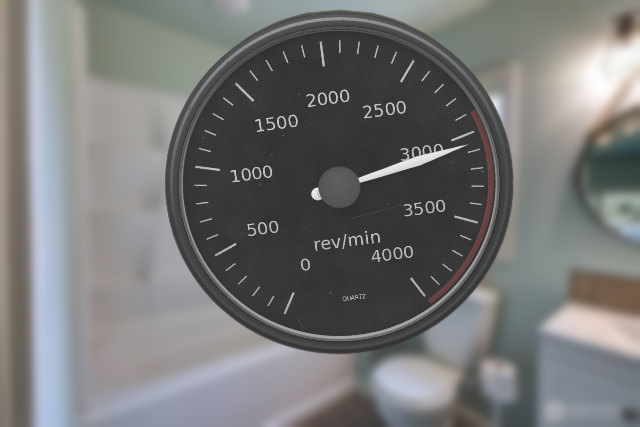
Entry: 3050 rpm
